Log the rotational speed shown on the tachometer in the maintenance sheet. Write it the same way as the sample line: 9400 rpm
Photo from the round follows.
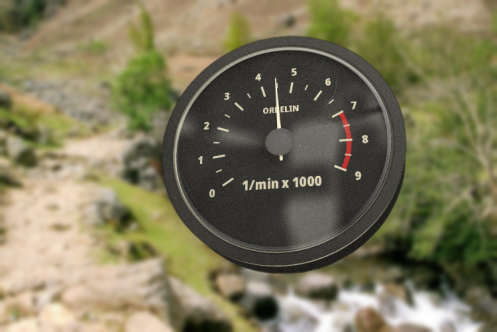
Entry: 4500 rpm
